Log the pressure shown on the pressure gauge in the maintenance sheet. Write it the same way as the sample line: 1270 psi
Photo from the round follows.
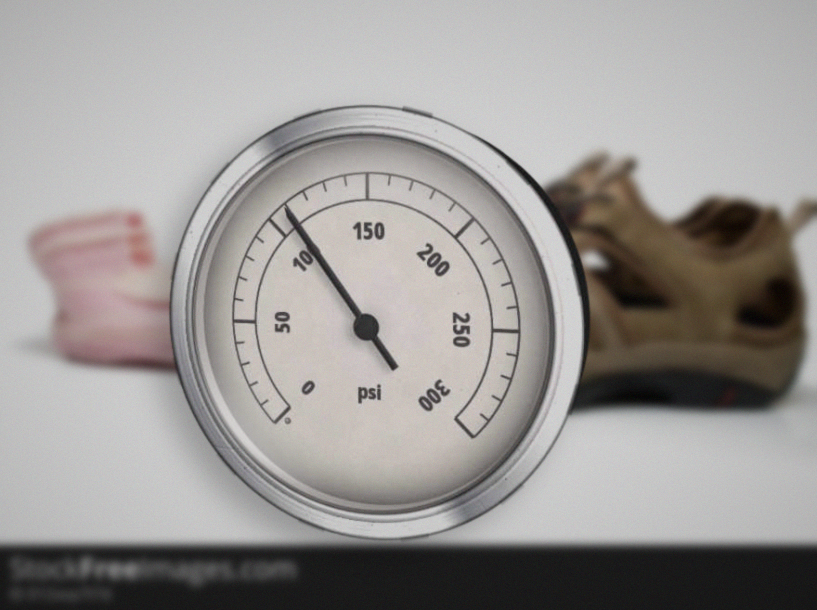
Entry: 110 psi
